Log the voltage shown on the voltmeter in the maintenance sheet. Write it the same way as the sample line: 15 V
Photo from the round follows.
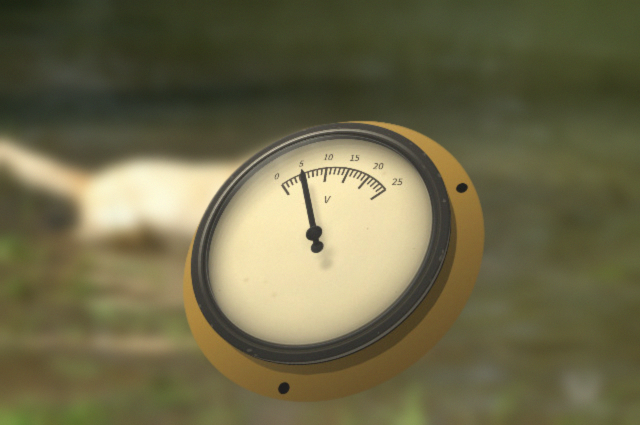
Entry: 5 V
